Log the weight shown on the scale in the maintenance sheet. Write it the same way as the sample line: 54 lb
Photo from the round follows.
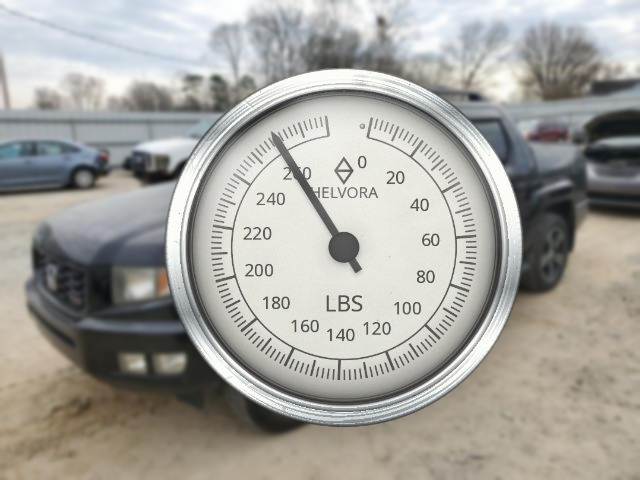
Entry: 260 lb
